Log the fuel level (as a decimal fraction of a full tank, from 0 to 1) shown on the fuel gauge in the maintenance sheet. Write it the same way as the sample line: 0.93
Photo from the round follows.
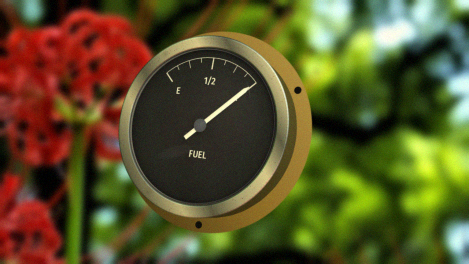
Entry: 1
